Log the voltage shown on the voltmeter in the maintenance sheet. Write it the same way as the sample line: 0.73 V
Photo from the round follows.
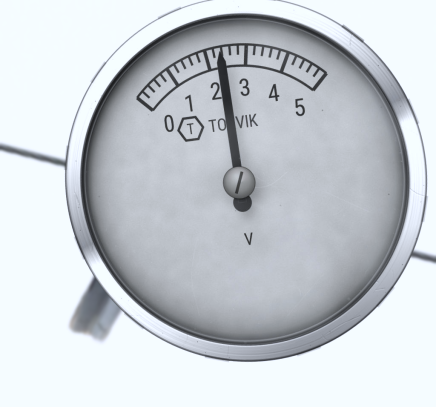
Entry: 2.4 V
